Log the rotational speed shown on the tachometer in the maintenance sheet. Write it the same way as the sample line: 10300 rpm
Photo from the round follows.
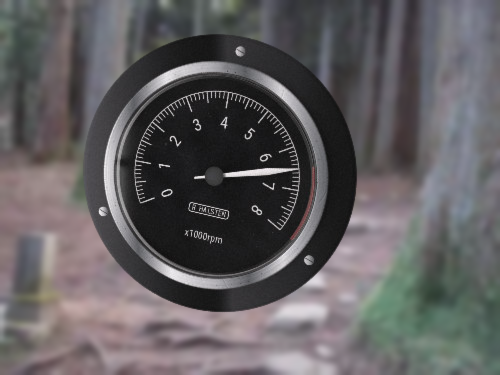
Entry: 6500 rpm
